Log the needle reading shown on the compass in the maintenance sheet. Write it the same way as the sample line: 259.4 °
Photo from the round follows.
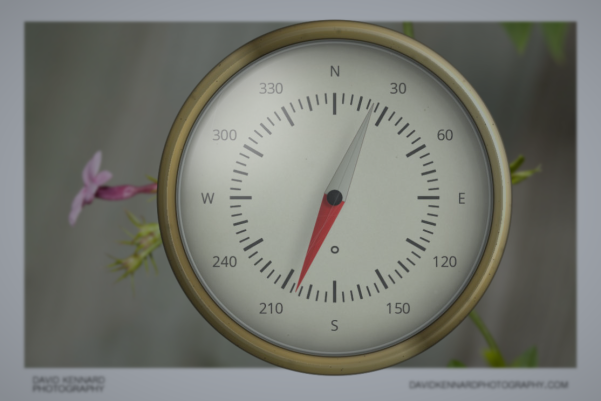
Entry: 202.5 °
